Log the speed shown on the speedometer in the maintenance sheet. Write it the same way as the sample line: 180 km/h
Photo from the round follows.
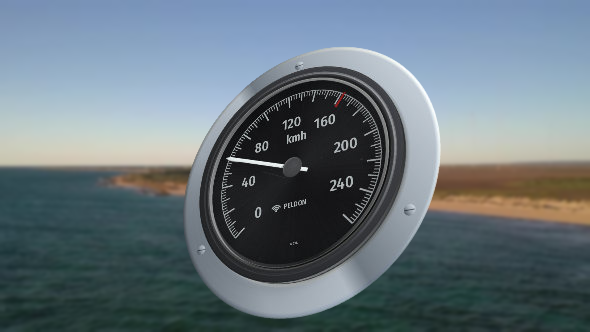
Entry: 60 km/h
